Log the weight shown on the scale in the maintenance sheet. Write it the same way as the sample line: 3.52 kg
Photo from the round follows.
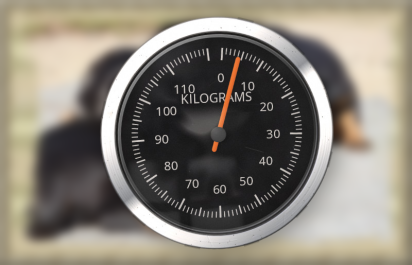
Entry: 4 kg
